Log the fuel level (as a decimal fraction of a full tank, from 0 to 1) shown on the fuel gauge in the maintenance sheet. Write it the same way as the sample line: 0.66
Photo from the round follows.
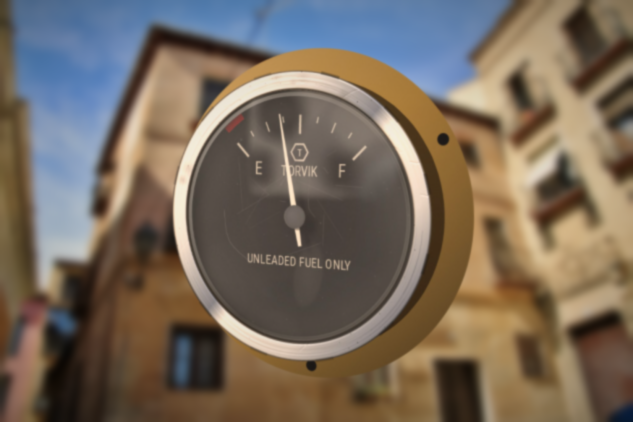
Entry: 0.375
